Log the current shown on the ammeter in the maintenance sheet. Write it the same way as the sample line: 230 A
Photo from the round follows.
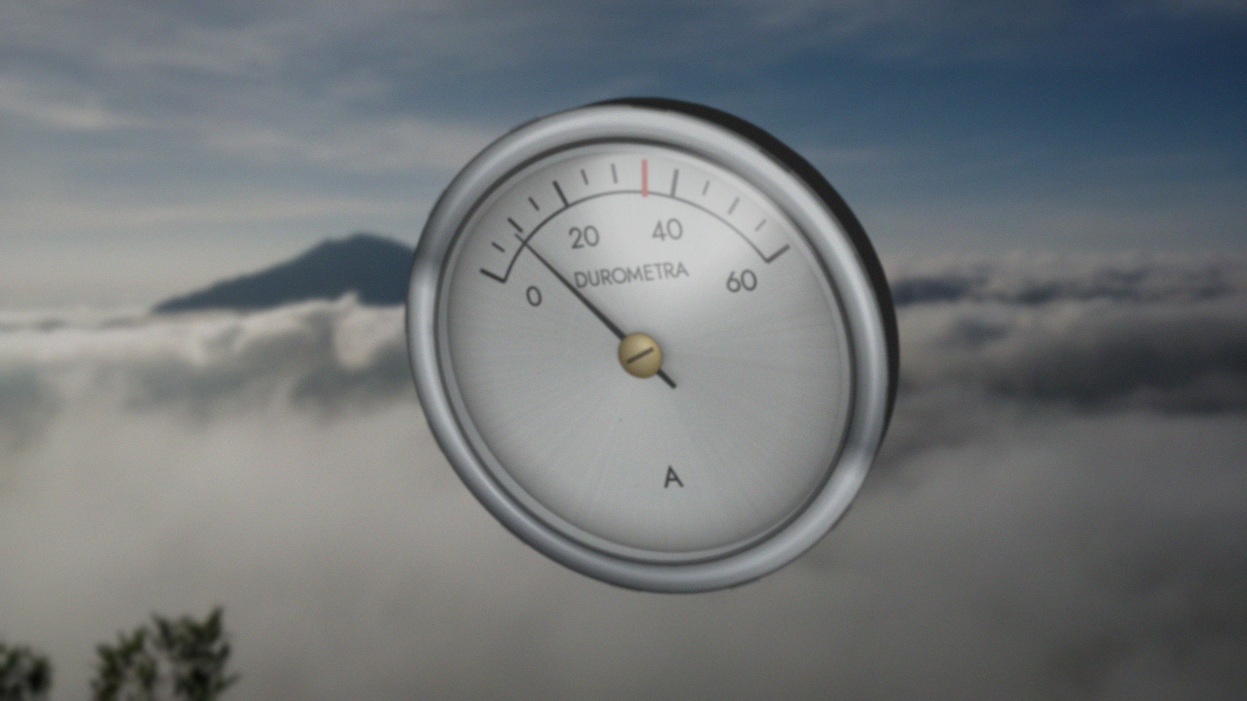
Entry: 10 A
